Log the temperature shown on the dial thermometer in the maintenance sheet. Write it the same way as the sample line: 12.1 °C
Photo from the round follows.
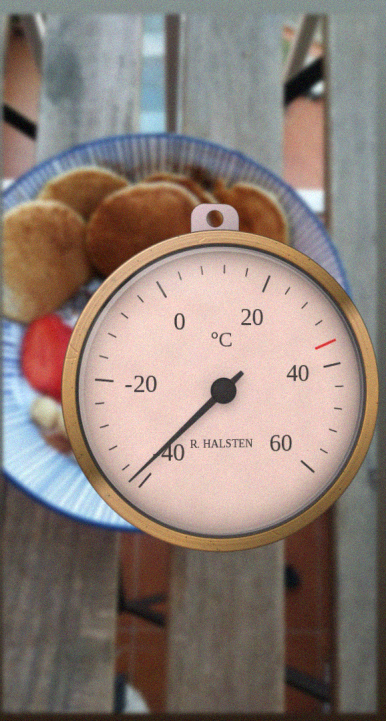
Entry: -38 °C
